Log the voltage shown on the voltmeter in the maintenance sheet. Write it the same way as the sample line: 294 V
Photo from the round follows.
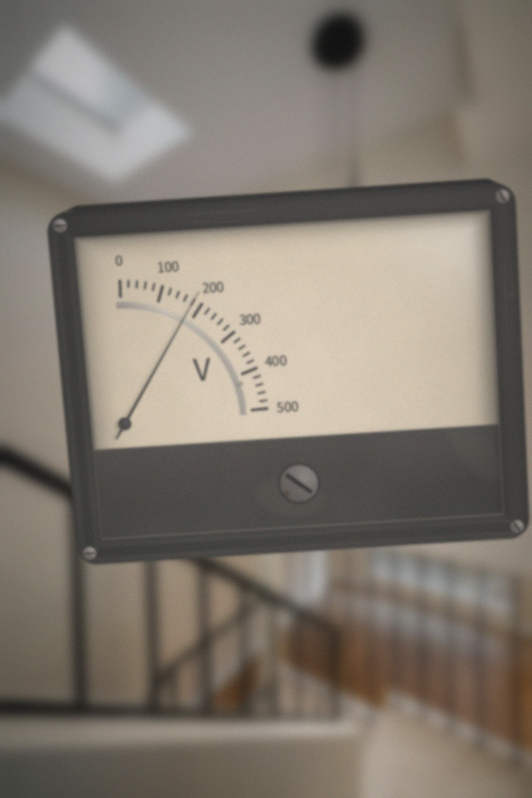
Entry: 180 V
